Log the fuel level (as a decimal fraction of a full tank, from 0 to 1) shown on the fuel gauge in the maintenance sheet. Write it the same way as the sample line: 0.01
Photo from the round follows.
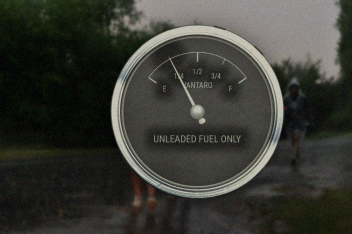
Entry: 0.25
